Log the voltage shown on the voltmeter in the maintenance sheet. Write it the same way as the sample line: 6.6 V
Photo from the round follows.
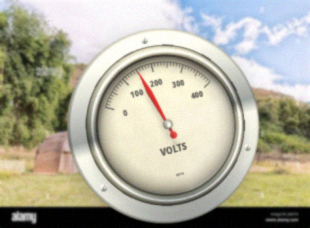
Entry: 150 V
